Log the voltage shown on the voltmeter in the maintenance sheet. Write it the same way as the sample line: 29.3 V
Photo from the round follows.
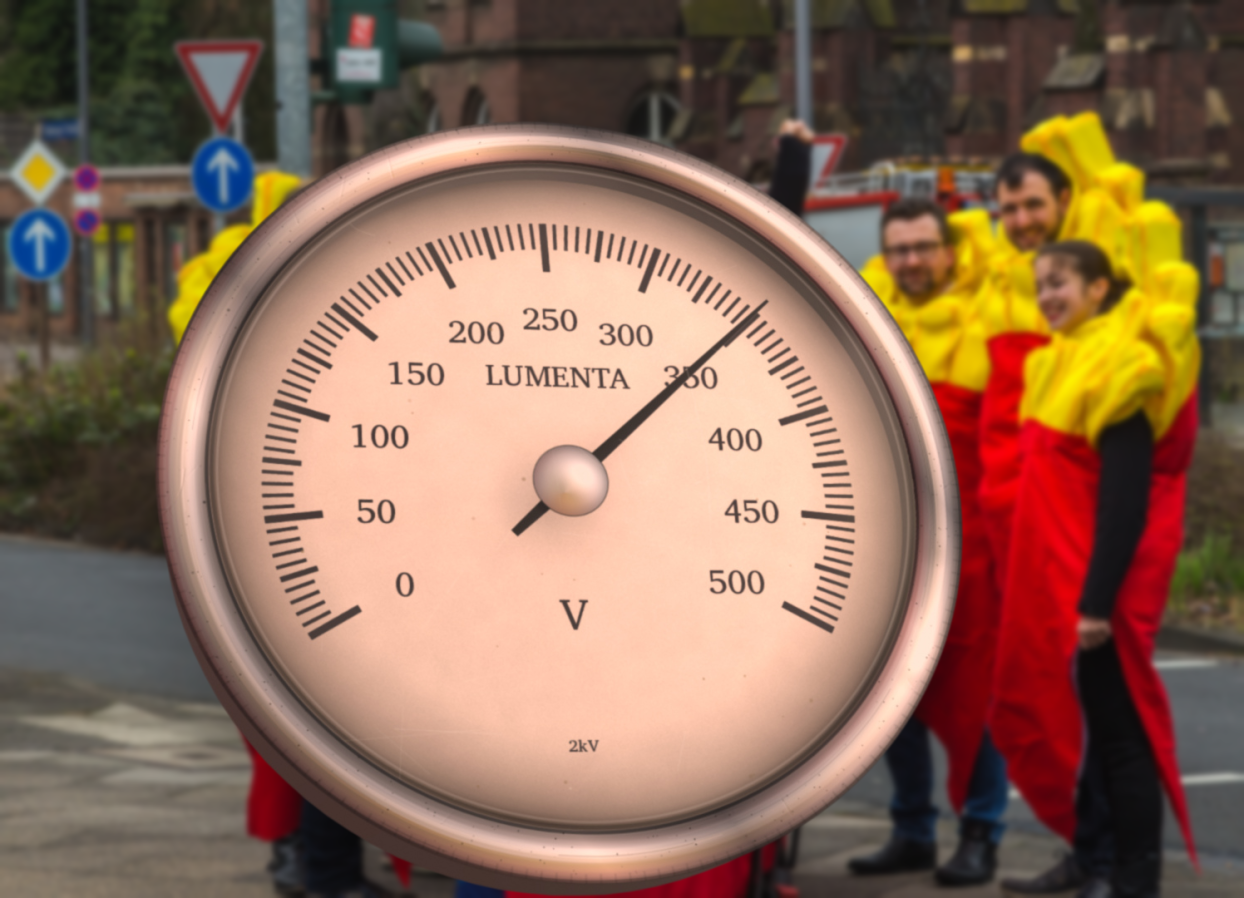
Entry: 350 V
